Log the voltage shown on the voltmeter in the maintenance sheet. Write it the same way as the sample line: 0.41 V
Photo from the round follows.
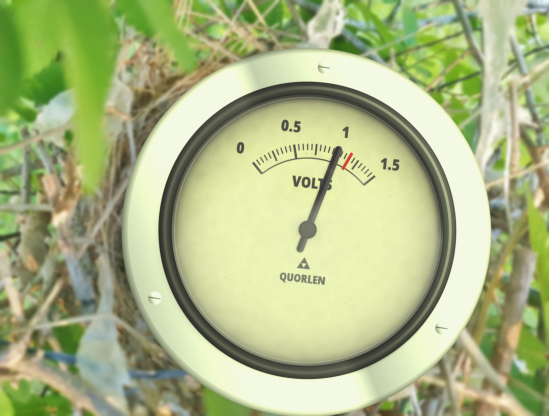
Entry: 1 V
